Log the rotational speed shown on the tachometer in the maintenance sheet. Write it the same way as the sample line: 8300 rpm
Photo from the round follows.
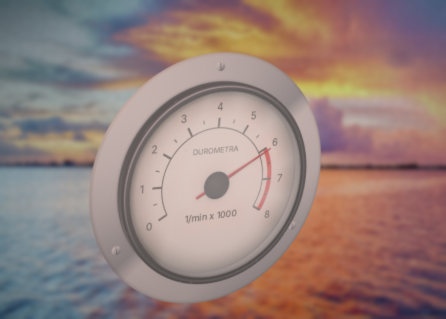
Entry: 6000 rpm
